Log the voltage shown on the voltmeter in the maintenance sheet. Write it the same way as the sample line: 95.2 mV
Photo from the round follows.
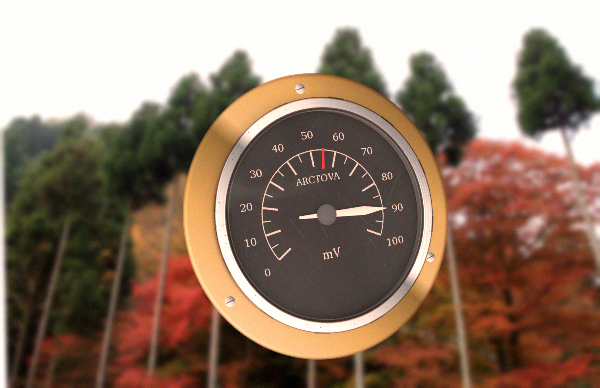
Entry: 90 mV
